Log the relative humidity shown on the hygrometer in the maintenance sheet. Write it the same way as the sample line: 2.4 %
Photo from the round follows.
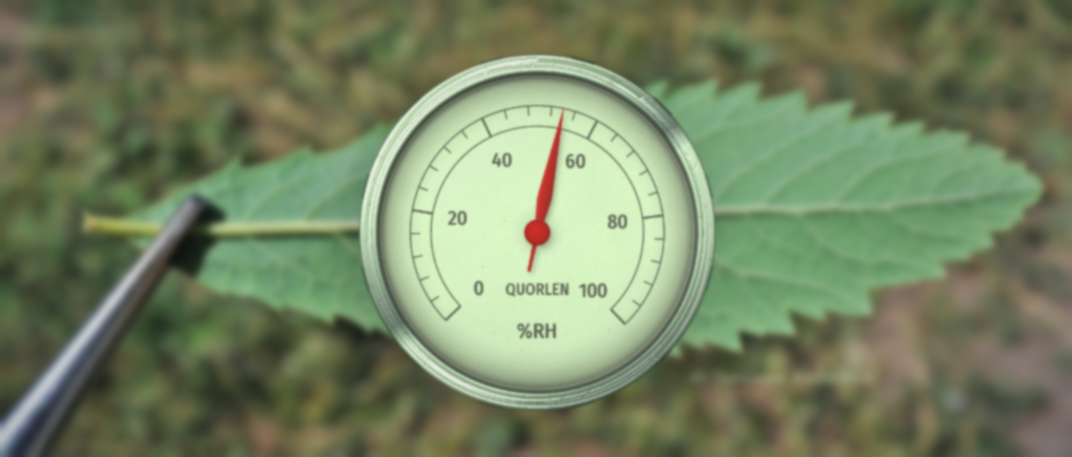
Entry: 54 %
